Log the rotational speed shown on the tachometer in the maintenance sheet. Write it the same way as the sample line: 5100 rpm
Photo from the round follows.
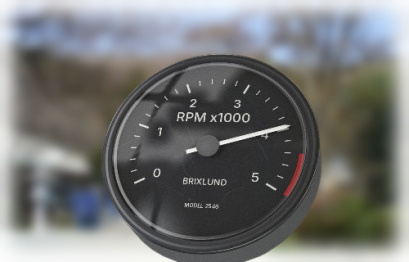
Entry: 4000 rpm
